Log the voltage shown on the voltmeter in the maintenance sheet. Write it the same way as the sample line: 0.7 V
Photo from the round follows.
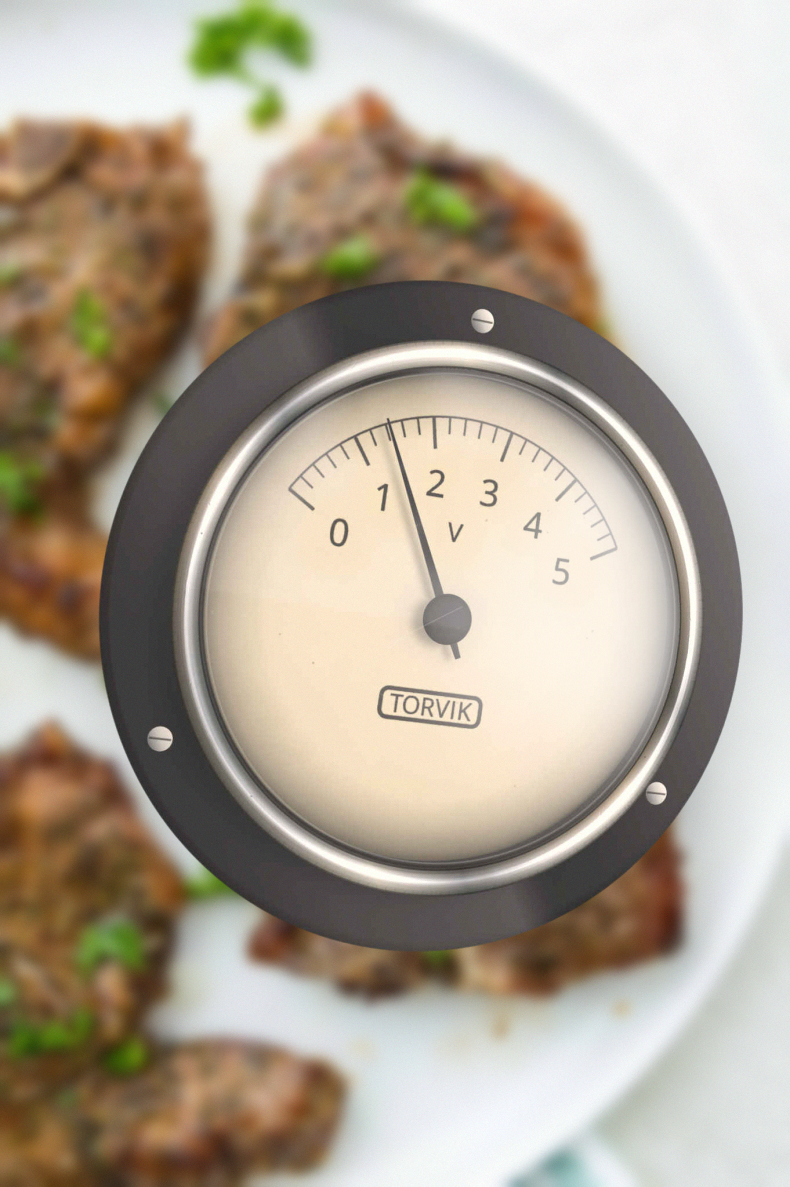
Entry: 1.4 V
